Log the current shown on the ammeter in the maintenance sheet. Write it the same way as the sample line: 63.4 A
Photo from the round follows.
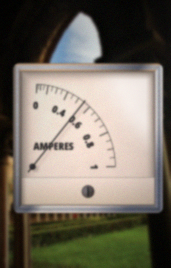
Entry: 0.55 A
